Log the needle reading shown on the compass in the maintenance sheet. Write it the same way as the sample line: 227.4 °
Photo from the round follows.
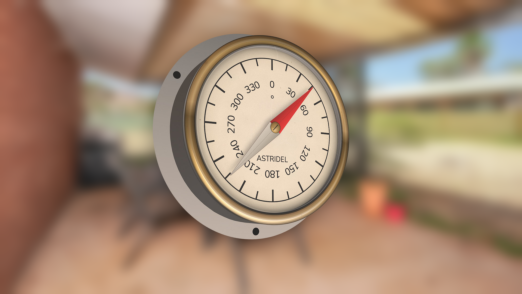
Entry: 45 °
